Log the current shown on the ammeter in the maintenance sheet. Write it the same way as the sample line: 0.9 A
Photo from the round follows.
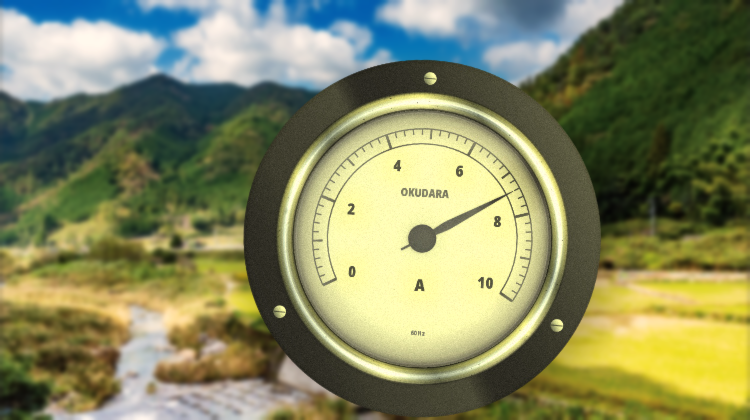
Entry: 7.4 A
